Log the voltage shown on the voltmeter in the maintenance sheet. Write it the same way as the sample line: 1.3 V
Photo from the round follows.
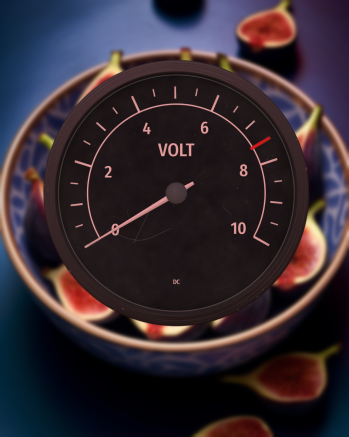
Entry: 0 V
